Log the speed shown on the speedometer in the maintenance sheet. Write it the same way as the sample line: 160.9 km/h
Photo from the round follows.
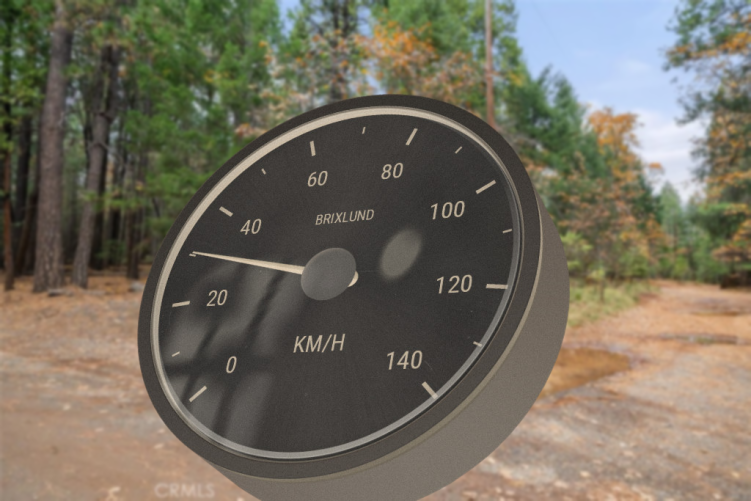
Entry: 30 km/h
